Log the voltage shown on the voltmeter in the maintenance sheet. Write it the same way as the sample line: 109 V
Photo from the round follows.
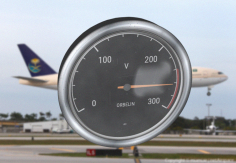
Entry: 260 V
